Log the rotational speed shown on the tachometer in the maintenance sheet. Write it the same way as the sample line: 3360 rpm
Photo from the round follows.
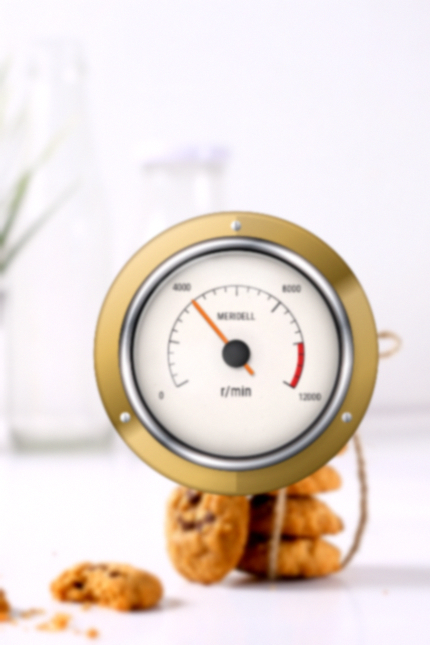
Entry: 4000 rpm
